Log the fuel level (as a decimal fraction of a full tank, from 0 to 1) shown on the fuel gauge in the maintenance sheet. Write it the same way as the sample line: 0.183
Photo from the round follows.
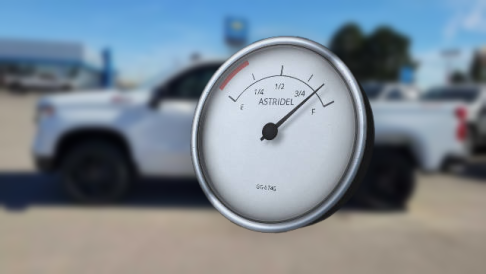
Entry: 0.875
